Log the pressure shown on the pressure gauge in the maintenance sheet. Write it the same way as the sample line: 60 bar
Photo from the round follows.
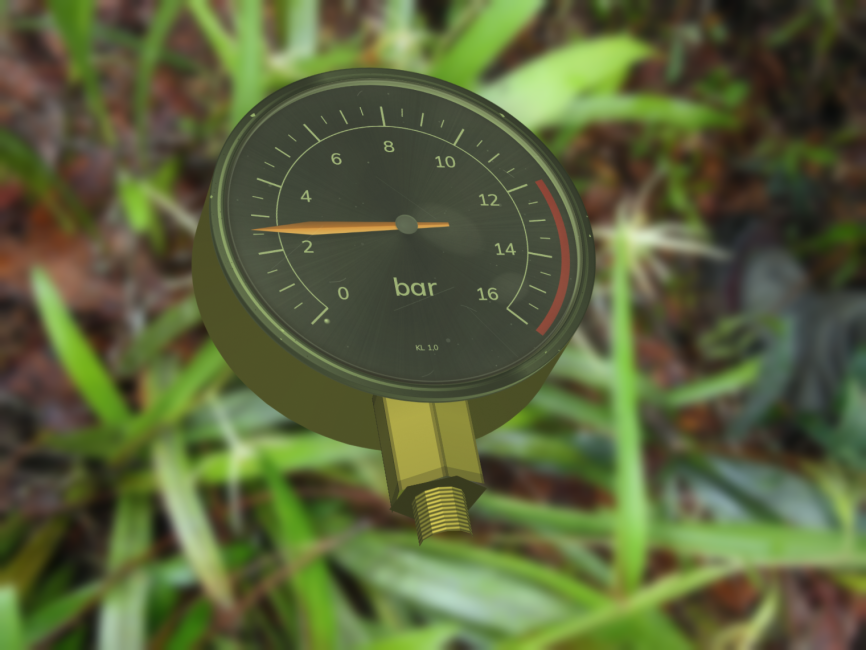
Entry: 2.5 bar
